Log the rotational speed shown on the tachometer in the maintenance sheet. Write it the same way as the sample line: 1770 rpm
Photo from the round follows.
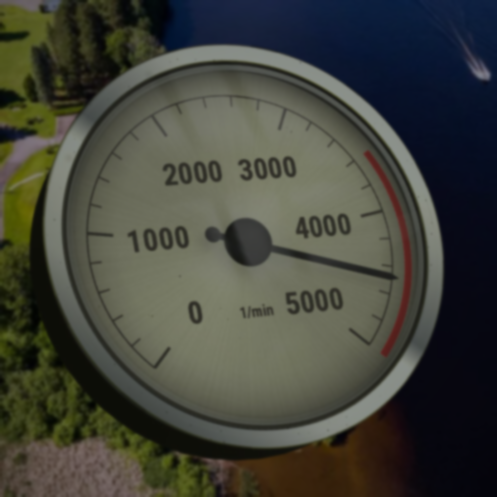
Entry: 4500 rpm
